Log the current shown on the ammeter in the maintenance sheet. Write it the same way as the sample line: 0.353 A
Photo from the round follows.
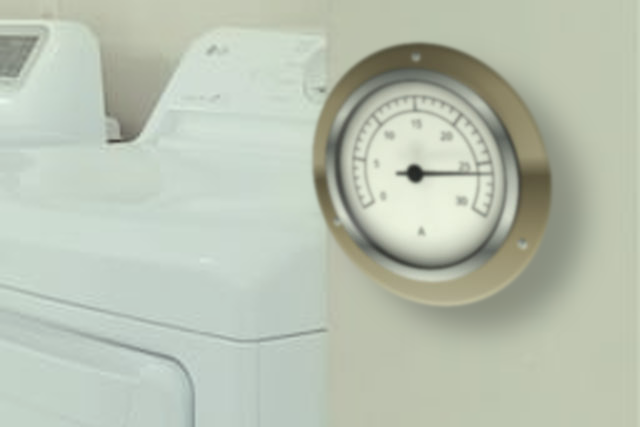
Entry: 26 A
